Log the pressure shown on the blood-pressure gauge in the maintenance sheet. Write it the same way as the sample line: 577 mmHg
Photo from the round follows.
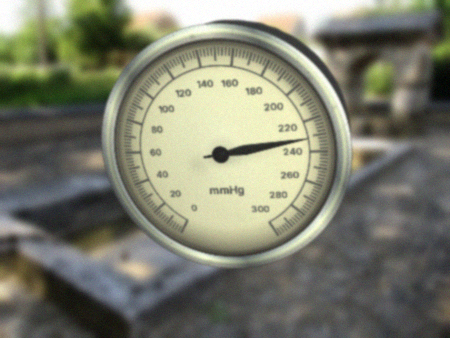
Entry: 230 mmHg
